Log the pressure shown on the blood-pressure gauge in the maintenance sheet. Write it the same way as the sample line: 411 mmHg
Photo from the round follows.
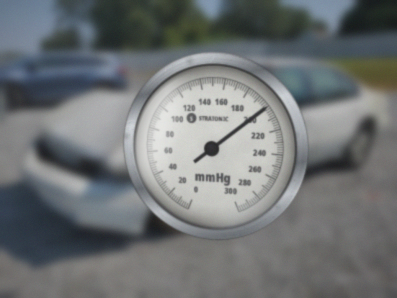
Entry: 200 mmHg
